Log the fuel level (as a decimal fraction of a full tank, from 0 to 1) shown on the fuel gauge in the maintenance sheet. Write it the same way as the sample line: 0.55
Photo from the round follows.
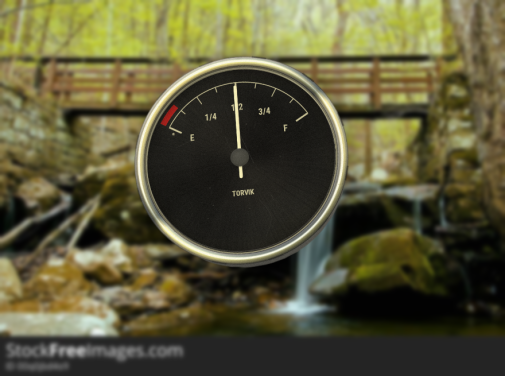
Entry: 0.5
